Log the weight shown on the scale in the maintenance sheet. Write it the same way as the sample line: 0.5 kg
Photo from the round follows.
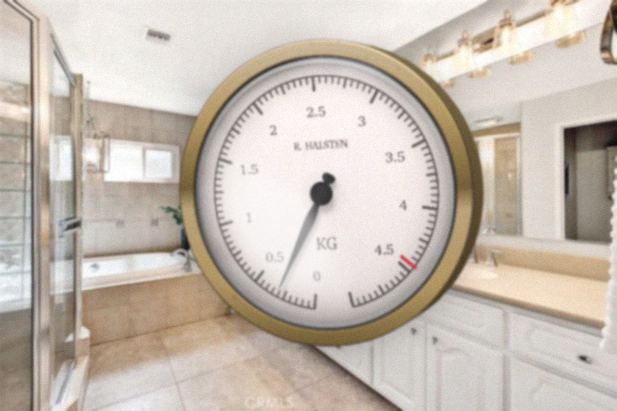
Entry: 0.3 kg
